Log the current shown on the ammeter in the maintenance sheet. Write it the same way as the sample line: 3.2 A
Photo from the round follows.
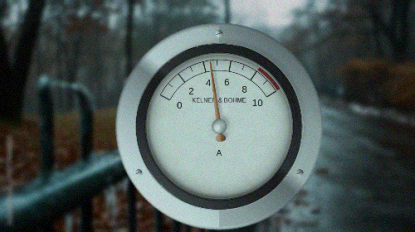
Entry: 4.5 A
